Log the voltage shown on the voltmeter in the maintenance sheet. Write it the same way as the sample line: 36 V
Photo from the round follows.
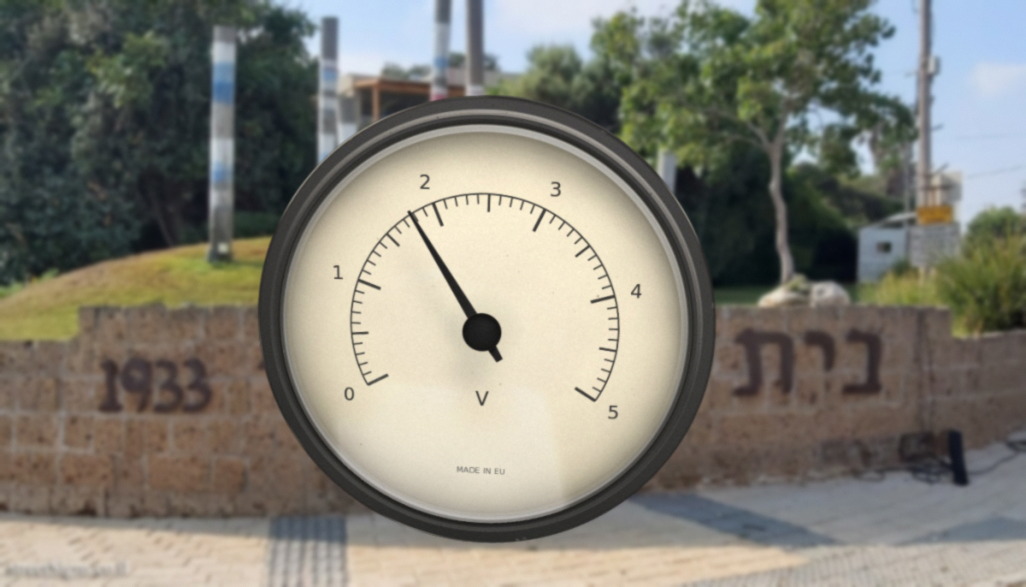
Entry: 1.8 V
